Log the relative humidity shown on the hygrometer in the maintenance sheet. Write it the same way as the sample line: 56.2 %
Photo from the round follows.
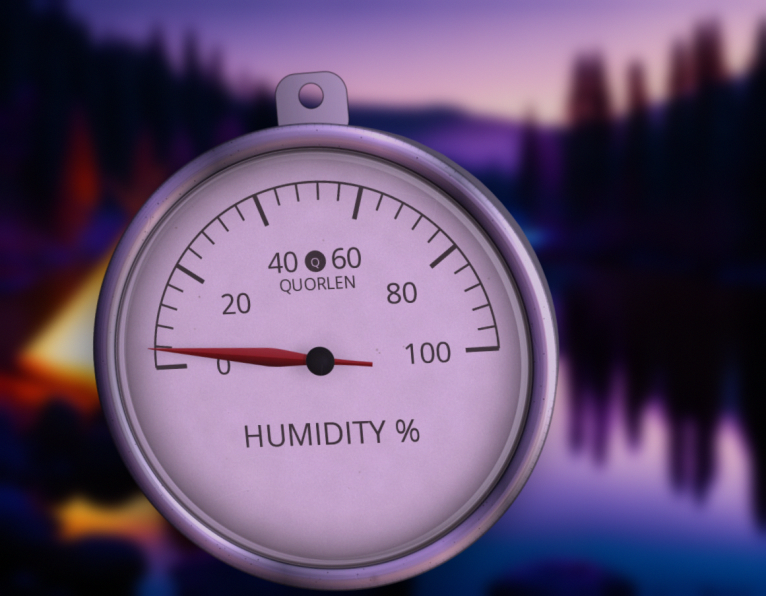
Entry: 4 %
